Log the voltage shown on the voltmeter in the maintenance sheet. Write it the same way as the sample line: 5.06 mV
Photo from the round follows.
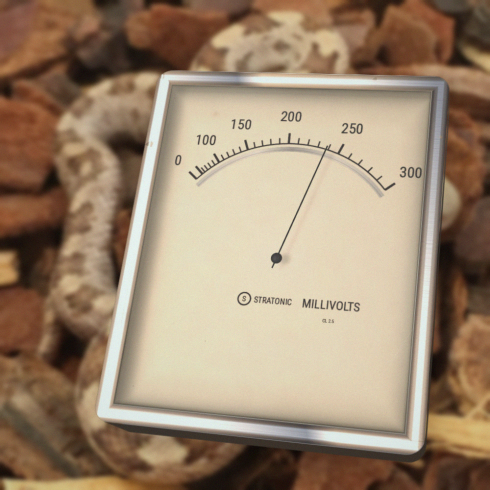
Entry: 240 mV
